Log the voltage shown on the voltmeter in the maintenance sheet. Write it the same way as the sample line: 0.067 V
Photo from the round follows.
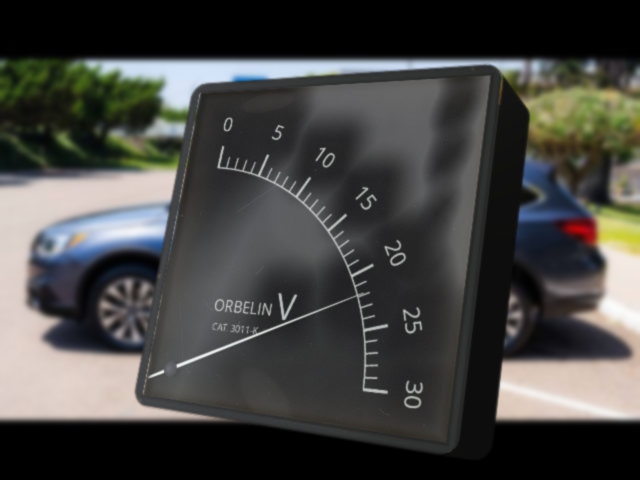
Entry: 22 V
